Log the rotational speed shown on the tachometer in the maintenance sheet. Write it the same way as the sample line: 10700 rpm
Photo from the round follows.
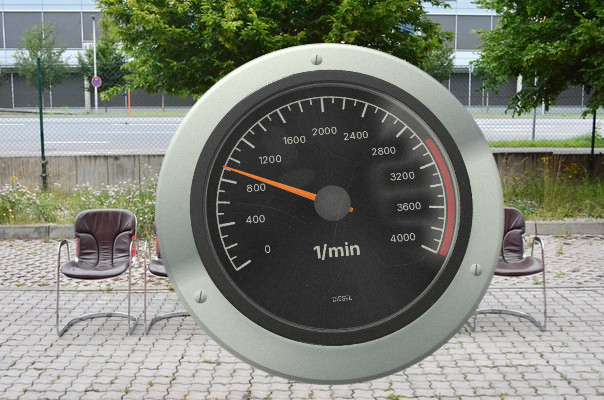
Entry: 900 rpm
